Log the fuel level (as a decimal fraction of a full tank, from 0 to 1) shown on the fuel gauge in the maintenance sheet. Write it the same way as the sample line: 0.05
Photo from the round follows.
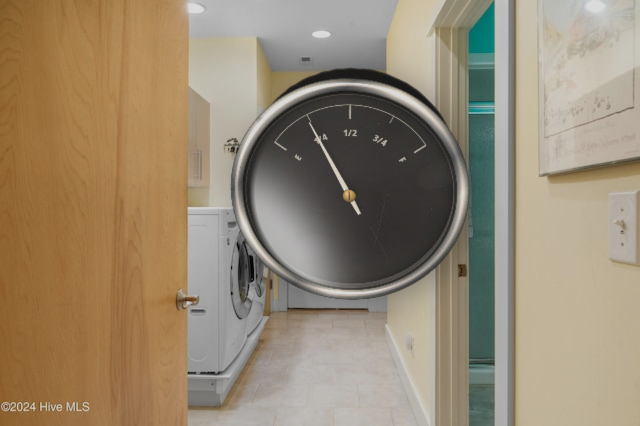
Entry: 0.25
